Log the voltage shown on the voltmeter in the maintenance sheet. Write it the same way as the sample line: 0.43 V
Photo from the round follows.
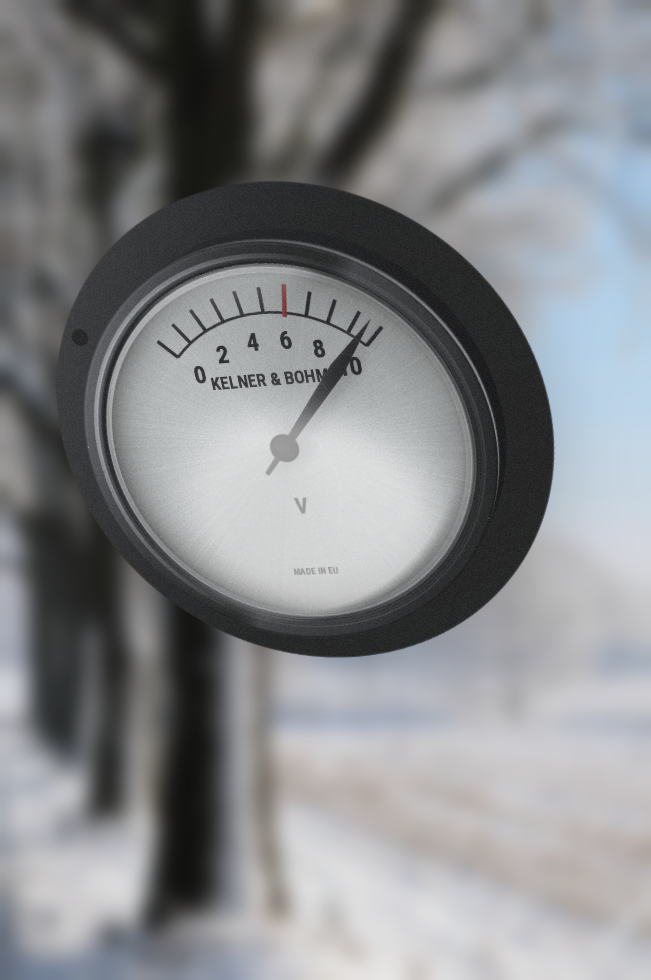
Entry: 9.5 V
